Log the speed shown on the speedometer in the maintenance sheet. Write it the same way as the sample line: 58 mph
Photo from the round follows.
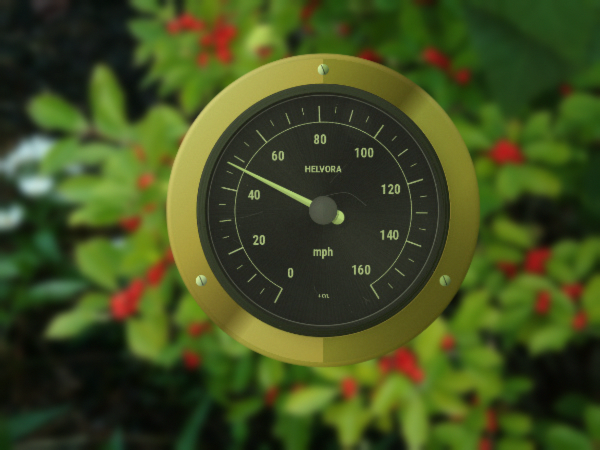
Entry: 47.5 mph
